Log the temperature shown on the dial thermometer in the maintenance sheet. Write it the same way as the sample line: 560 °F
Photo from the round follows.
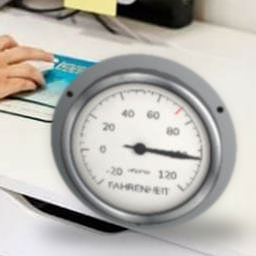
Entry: 100 °F
